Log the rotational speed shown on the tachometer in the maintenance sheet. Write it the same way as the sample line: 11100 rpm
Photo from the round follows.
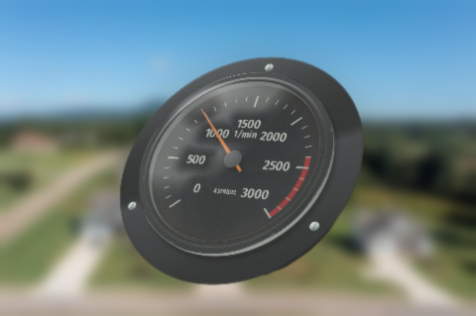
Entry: 1000 rpm
